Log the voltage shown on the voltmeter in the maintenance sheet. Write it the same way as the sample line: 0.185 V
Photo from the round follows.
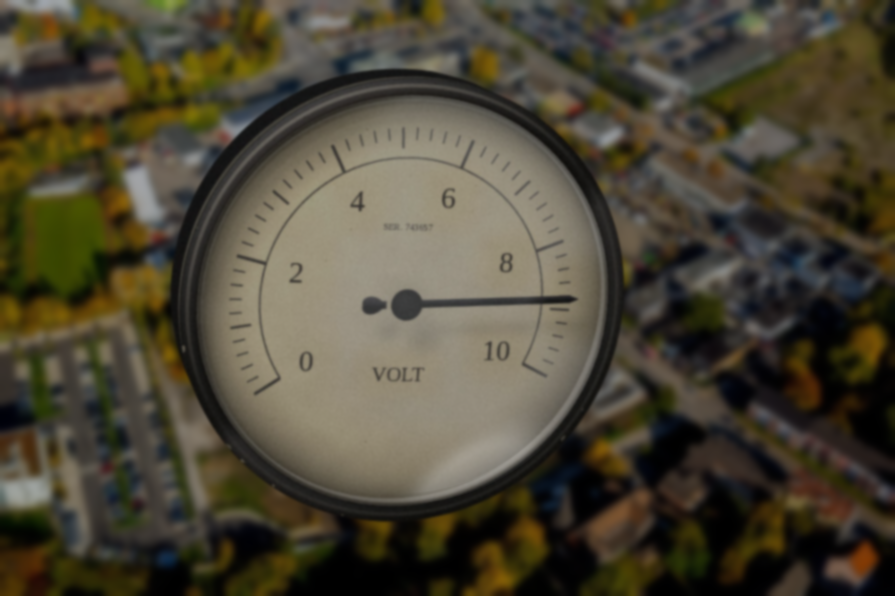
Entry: 8.8 V
